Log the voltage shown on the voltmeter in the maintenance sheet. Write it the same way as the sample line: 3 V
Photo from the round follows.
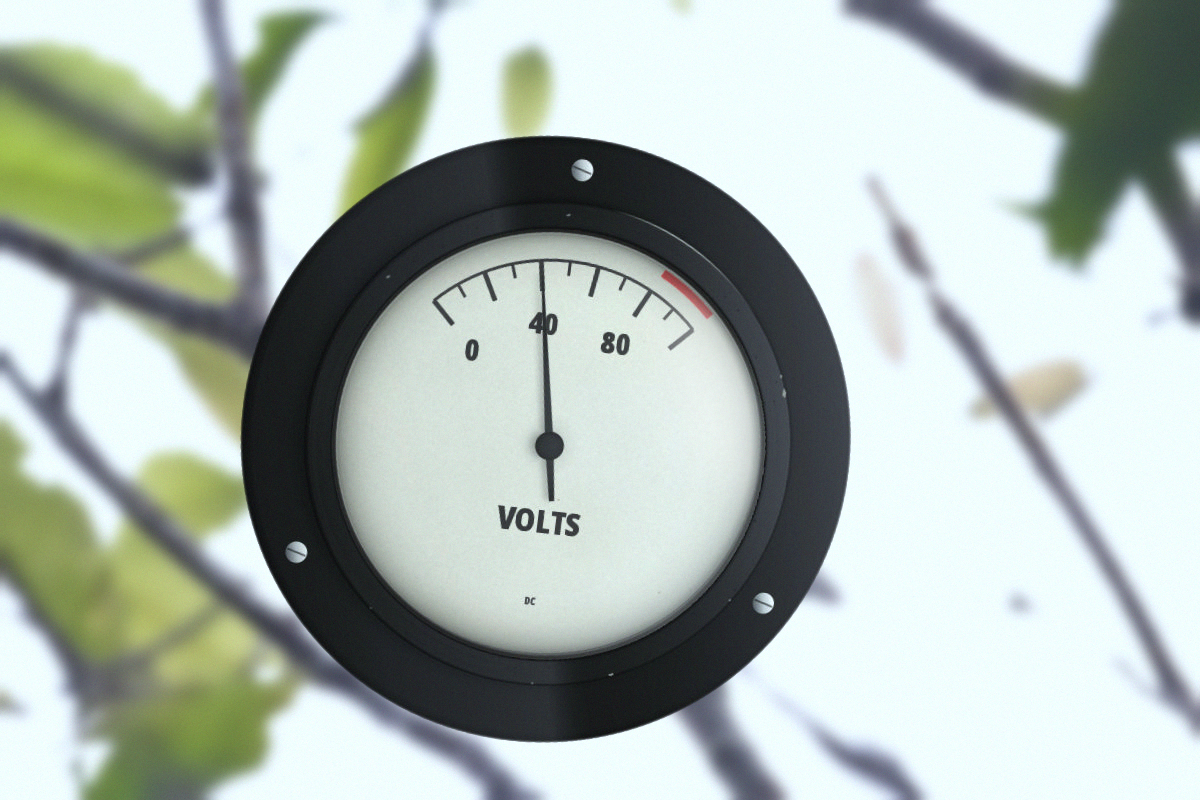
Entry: 40 V
